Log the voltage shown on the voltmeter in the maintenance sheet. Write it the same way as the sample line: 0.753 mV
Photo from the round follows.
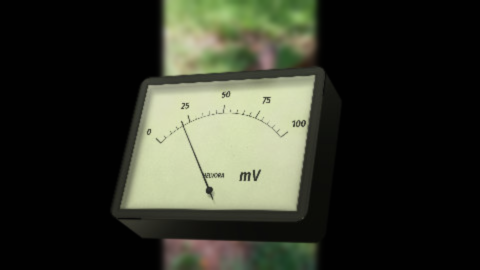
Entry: 20 mV
